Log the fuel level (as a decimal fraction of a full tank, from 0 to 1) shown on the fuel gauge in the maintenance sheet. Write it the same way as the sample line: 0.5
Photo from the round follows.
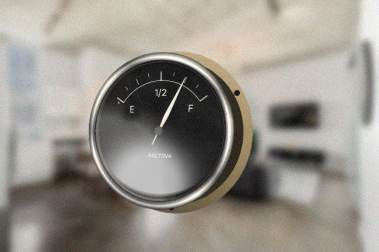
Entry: 0.75
